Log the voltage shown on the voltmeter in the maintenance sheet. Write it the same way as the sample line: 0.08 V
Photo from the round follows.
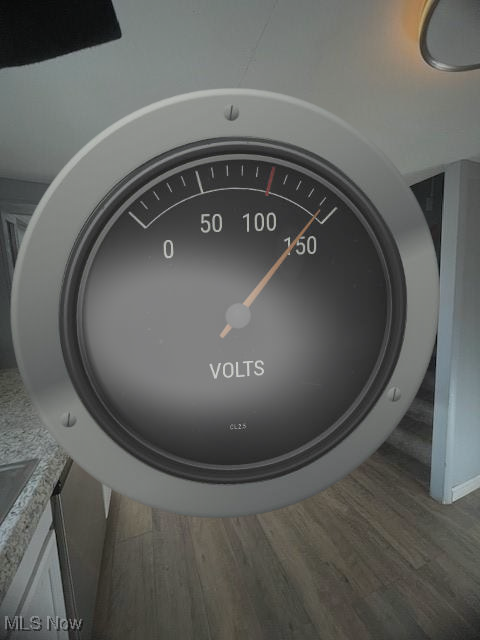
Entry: 140 V
